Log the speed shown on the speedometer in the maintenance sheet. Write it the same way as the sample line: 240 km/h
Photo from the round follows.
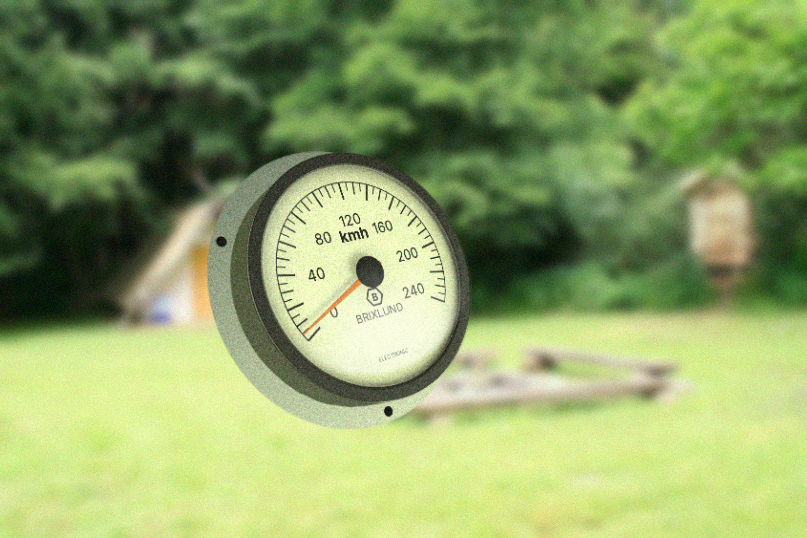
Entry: 5 km/h
